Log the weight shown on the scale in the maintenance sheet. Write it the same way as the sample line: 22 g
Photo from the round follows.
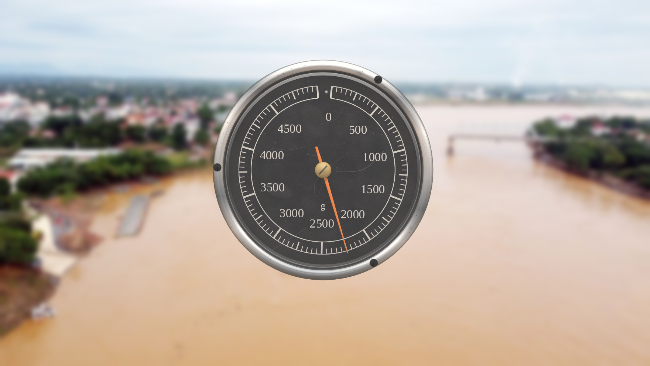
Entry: 2250 g
